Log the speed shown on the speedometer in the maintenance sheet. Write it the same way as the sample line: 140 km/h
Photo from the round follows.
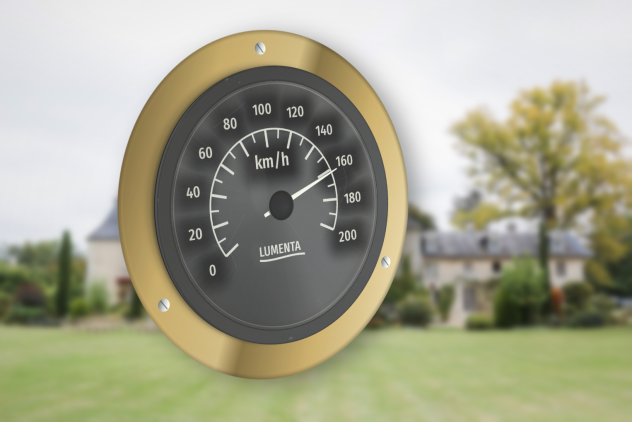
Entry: 160 km/h
